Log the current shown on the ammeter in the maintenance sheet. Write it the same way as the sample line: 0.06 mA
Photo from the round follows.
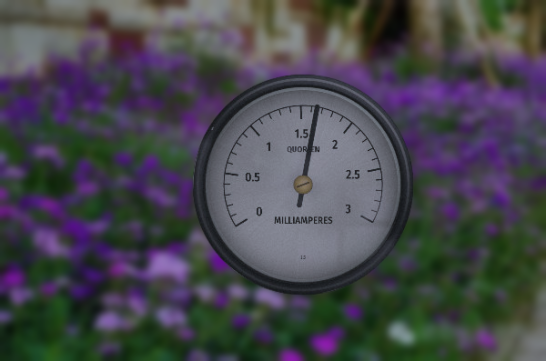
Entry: 1.65 mA
